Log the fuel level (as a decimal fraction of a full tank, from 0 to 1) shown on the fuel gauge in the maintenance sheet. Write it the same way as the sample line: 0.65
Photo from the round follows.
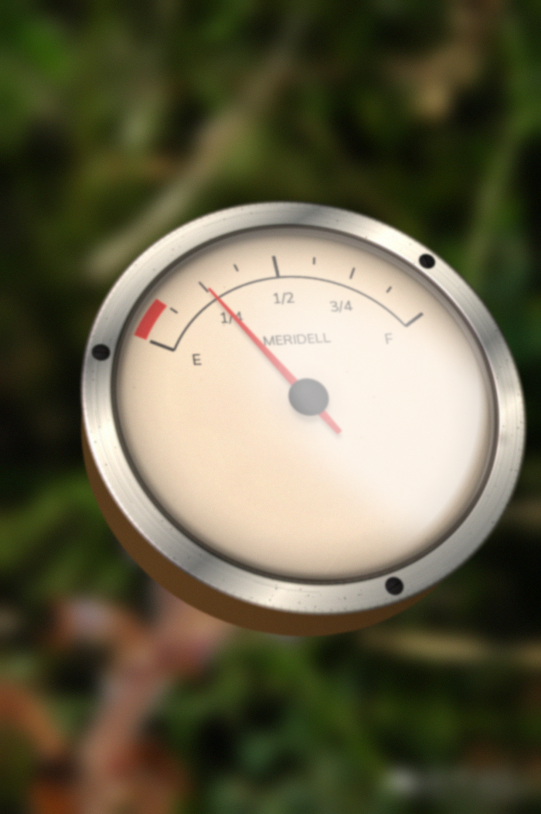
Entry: 0.25
